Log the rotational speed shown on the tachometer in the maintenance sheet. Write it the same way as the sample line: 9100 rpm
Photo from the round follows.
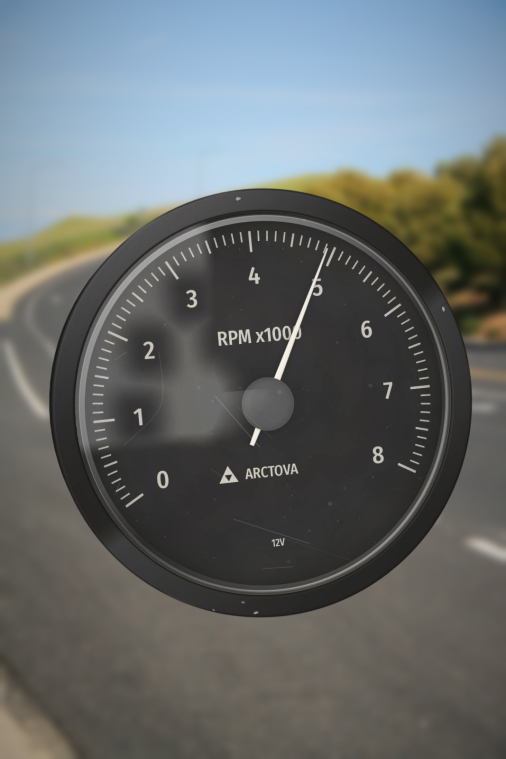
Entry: 4900 rpm
